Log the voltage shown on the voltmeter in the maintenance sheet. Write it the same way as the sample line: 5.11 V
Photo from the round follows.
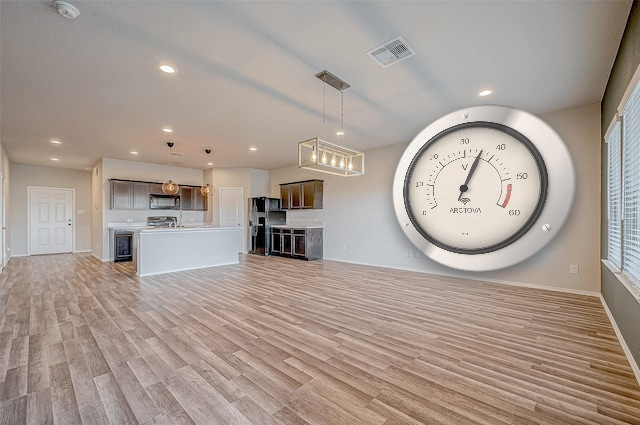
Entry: 36 V
